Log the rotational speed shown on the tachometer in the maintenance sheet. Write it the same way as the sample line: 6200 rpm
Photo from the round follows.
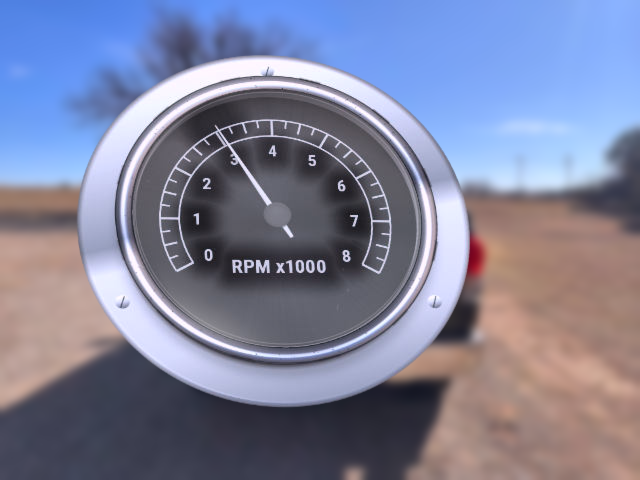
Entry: 3000 rpm
